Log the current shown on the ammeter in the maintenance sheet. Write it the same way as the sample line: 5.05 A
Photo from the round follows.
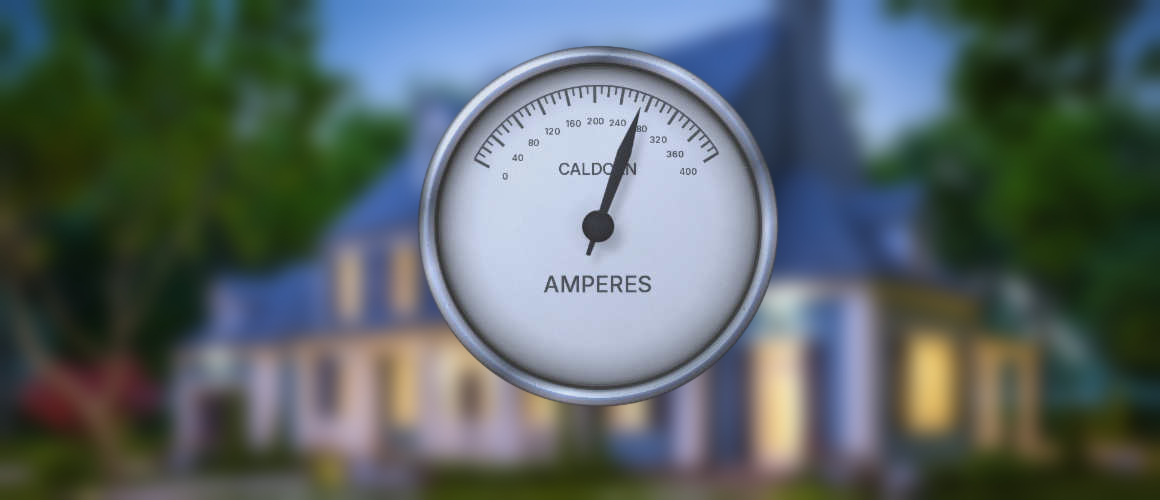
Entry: 270 A
